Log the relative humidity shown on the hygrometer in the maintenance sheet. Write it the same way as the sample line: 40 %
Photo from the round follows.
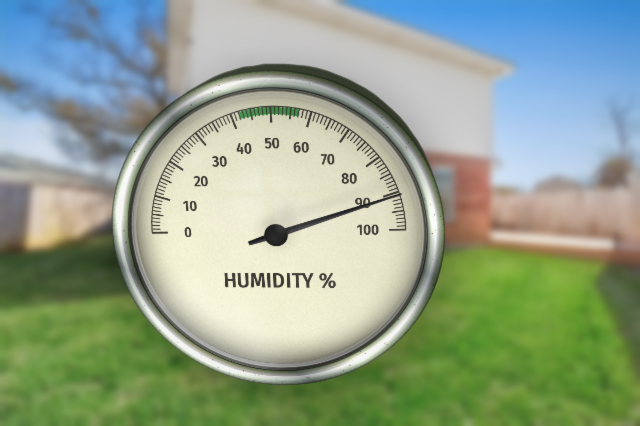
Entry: 90 %
